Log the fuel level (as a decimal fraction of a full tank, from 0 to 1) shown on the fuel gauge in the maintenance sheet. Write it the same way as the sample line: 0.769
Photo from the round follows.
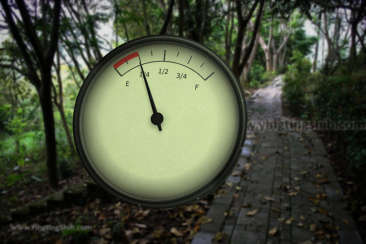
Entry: 0.25
